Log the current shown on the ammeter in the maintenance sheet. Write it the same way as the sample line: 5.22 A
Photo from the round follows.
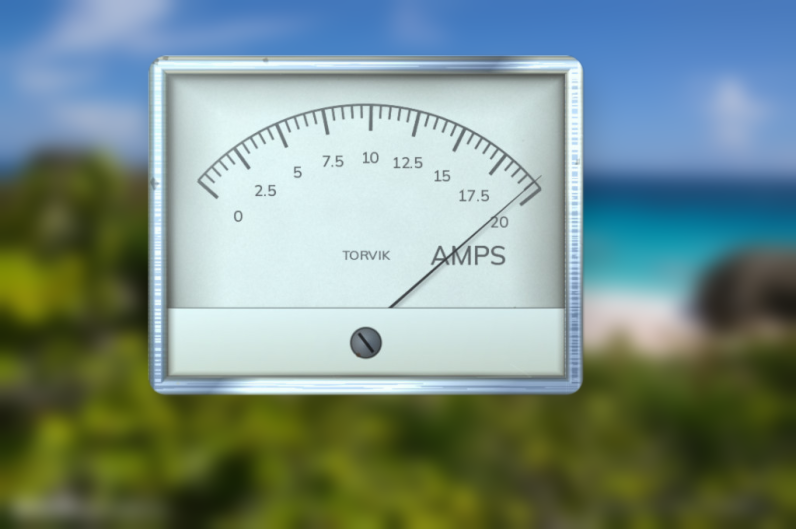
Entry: 19.5 A
